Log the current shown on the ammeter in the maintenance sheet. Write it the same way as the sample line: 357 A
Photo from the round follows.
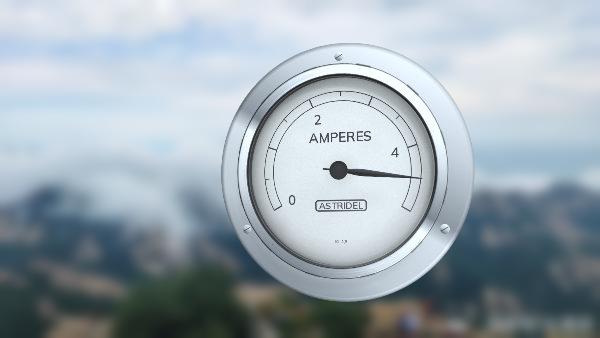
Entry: 4.5 A
